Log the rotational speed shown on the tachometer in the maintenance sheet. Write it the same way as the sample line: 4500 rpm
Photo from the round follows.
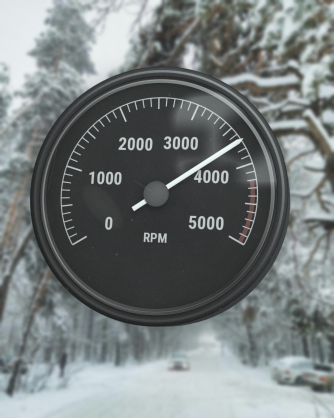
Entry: 3700 rpm
